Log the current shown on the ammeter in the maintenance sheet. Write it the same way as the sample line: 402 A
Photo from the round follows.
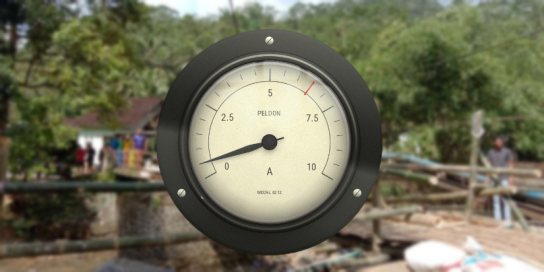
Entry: 0.5 A
